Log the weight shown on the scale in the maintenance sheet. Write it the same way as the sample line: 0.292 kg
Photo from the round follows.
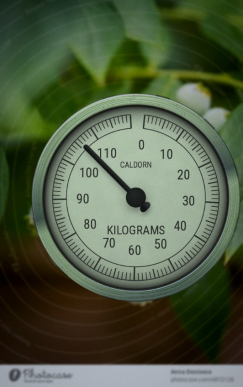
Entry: 106 kg
